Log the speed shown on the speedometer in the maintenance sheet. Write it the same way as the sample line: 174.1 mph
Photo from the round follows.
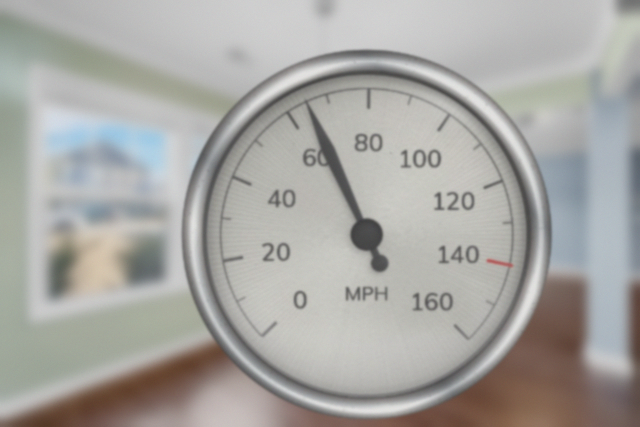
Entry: 65 mph
